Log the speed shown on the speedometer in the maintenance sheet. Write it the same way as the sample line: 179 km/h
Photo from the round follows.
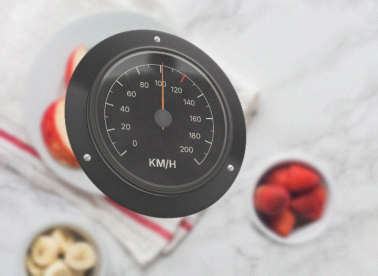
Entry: 100 km/h
